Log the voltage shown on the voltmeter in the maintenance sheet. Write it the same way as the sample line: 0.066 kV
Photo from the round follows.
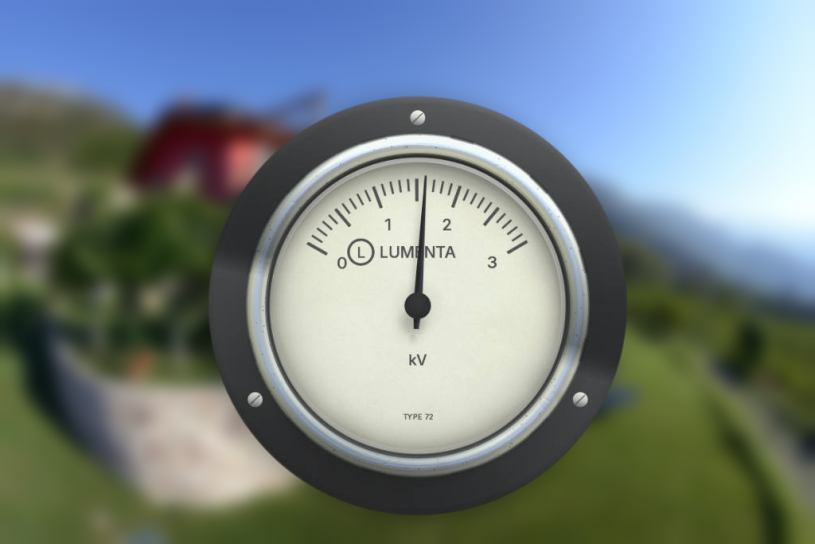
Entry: 1.6 kV
